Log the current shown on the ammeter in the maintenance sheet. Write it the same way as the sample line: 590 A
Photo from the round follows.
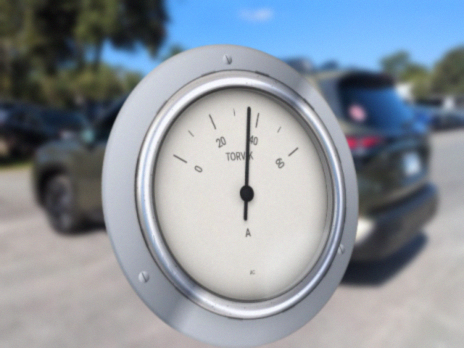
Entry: 35 A
